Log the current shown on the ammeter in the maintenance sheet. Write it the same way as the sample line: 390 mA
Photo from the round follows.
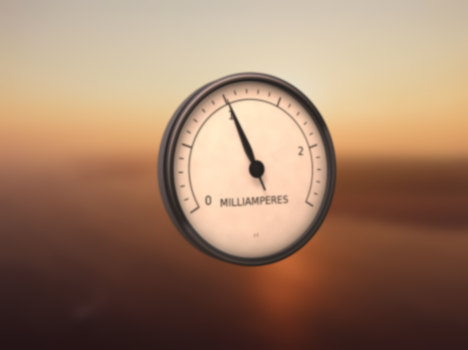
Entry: 1 mA
